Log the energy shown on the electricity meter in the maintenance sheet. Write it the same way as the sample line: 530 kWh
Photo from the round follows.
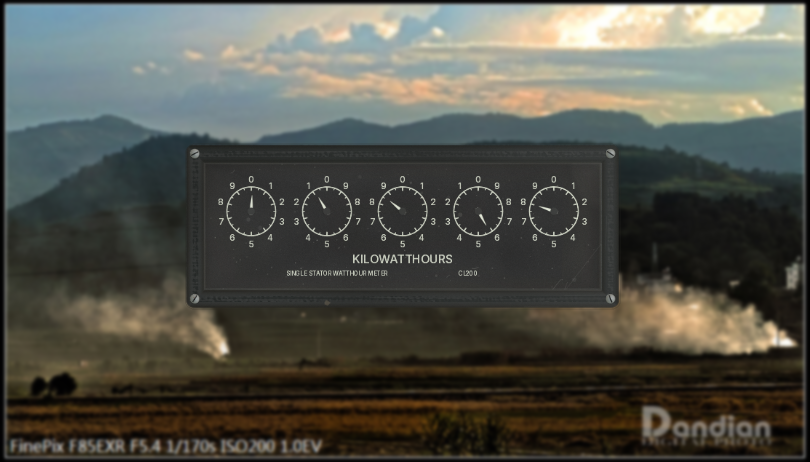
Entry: 858 kWh
